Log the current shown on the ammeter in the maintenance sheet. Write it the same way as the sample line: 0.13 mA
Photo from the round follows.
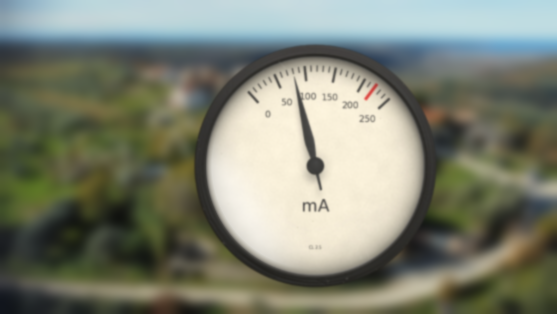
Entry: 80 mA
